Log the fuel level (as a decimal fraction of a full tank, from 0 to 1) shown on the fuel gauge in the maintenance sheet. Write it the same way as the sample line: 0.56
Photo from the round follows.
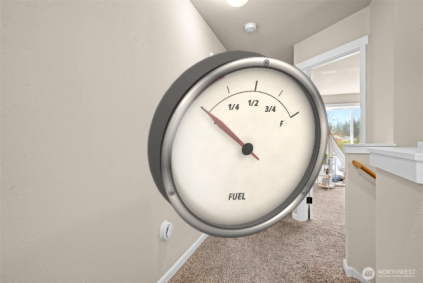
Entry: 0
